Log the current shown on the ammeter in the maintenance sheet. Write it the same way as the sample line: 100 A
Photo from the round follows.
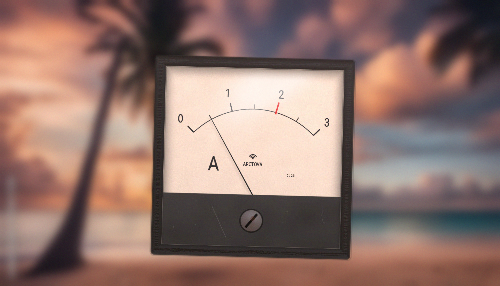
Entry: 0.5 A
